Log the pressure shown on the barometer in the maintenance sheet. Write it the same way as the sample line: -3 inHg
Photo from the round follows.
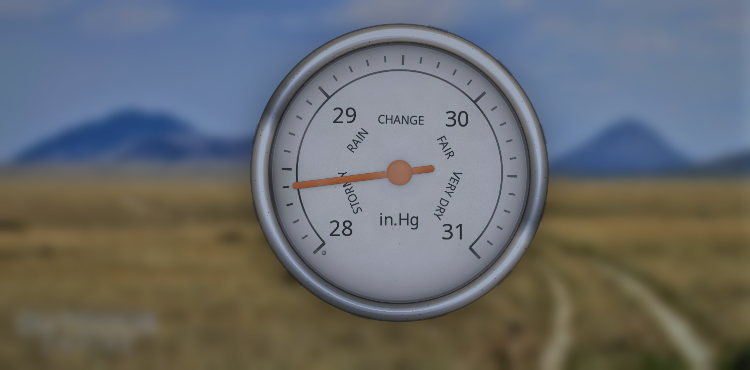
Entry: 28.4 inHg
